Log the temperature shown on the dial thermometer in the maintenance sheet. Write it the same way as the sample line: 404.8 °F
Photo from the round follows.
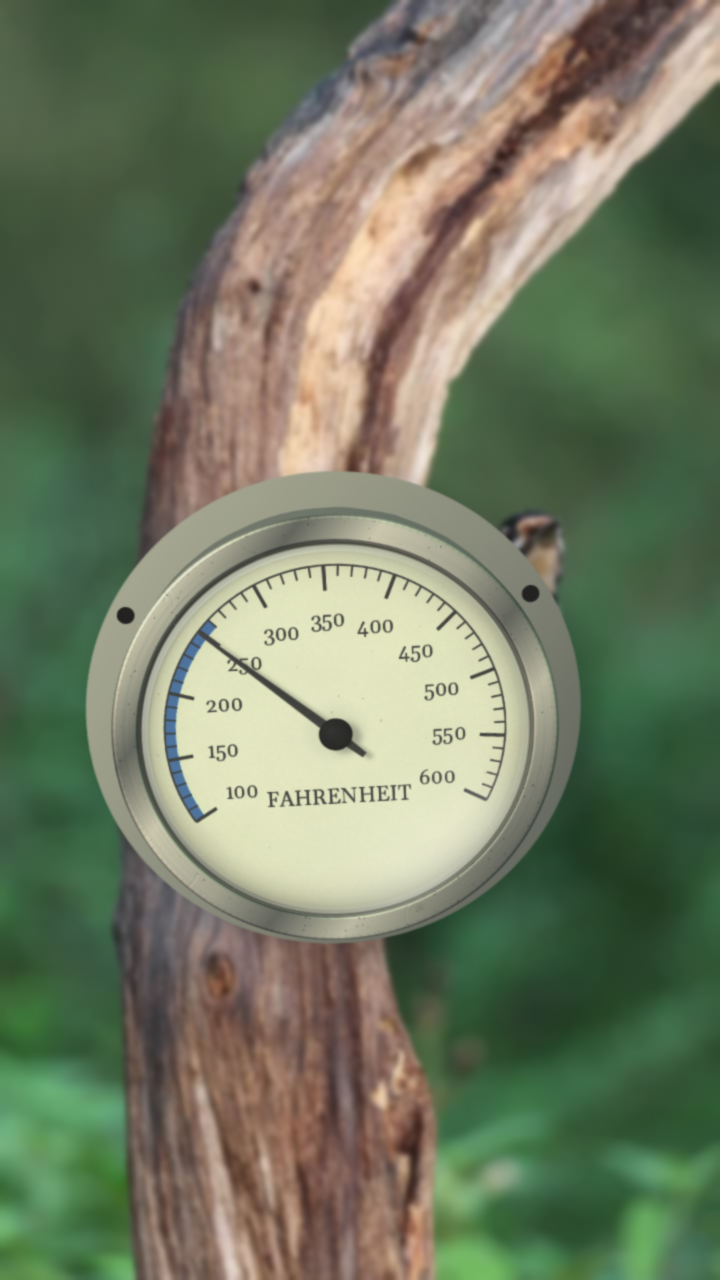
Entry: 250 °F
